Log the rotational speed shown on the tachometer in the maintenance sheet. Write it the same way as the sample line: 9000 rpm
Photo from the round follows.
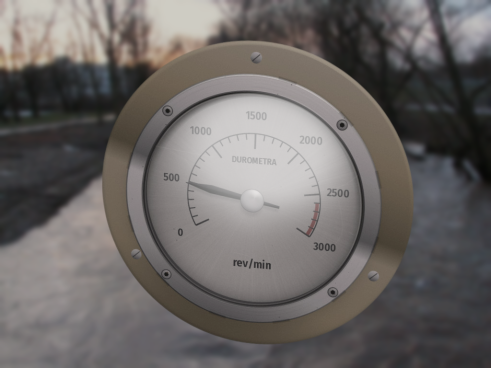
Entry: 500 rpm
